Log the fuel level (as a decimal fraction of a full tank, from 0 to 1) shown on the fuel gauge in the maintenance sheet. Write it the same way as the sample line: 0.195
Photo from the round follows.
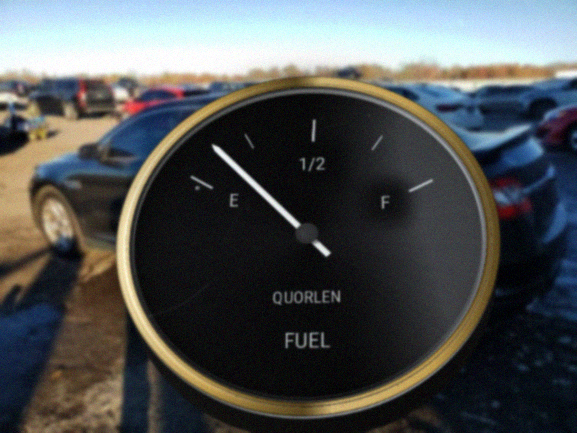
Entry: 0.125
